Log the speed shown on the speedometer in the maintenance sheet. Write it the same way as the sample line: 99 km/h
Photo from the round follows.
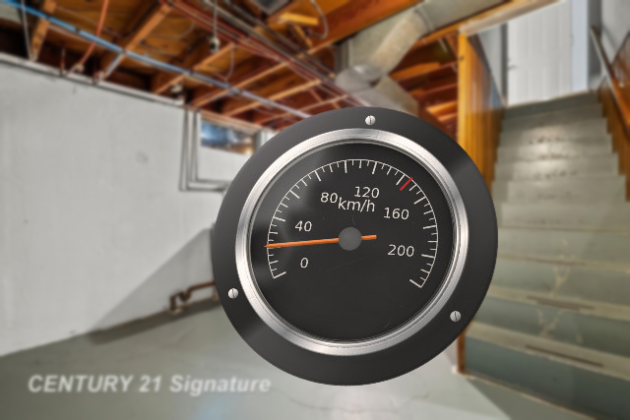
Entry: 20 km/h
